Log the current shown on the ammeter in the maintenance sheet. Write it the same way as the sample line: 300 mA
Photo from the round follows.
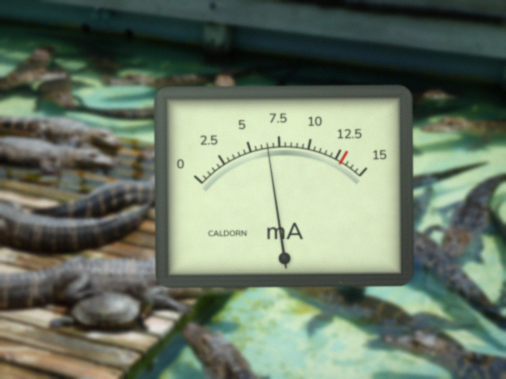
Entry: 6.5 mA
